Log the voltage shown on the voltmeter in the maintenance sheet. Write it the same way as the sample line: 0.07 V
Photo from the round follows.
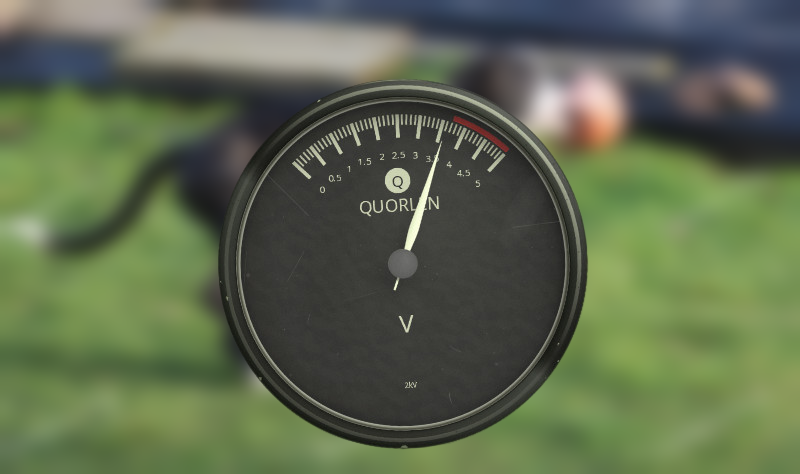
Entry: 3.6 V
